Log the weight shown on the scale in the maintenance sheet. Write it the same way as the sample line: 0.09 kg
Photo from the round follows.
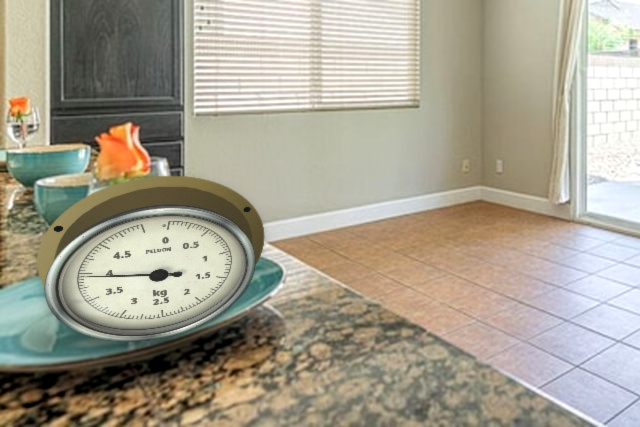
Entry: 4 kg
